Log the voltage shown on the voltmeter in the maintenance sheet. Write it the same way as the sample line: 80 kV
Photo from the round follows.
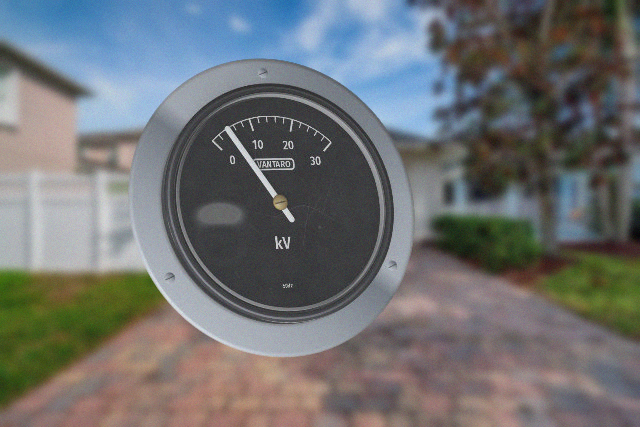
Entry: 4 kV
